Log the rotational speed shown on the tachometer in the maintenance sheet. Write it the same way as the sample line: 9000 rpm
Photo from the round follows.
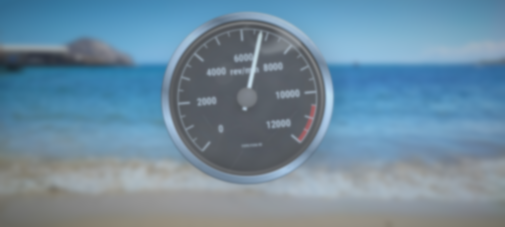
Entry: 6750 rpm
